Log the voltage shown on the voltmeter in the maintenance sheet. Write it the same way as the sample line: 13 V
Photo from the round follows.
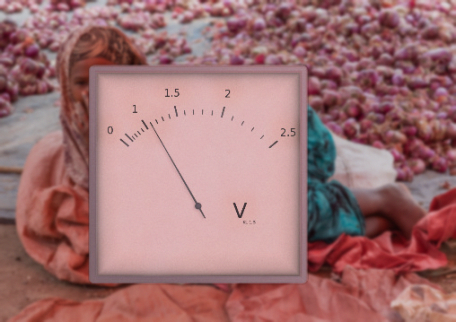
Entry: 1.1 V
